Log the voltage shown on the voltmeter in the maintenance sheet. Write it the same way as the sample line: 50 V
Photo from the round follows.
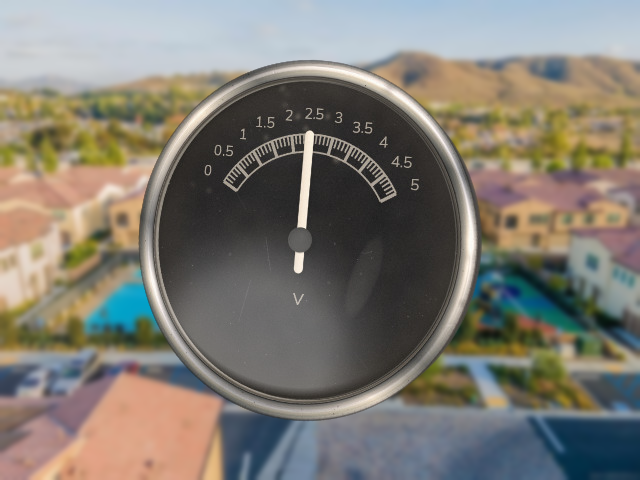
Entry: 2.5 V
